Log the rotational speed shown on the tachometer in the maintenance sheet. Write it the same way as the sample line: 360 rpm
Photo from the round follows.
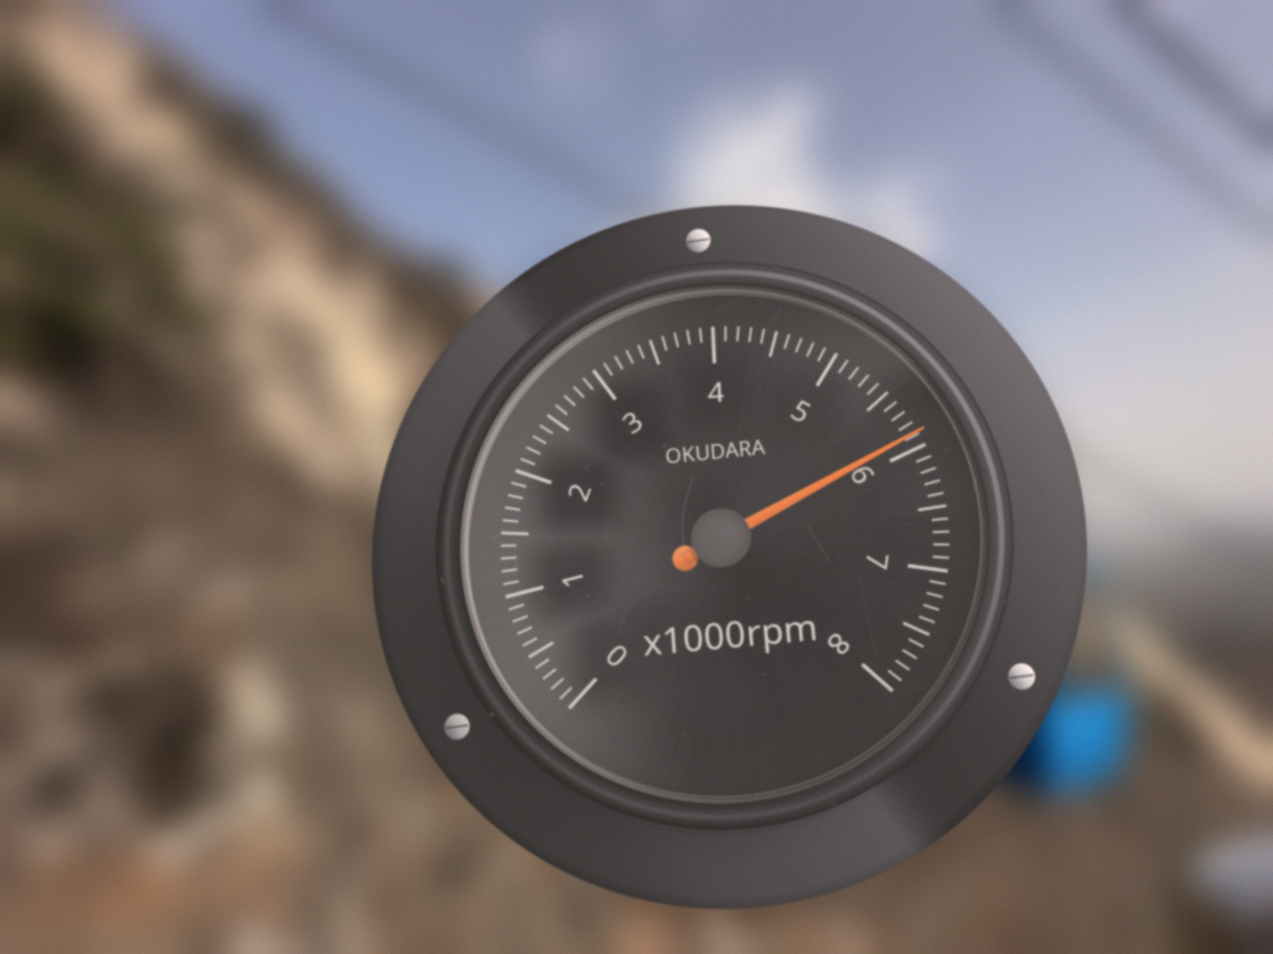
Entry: 5900 rpm
